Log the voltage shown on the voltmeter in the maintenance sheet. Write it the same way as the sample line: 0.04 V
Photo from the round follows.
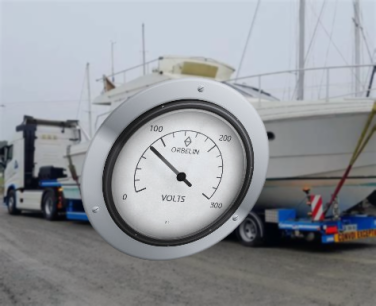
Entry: 80 V
